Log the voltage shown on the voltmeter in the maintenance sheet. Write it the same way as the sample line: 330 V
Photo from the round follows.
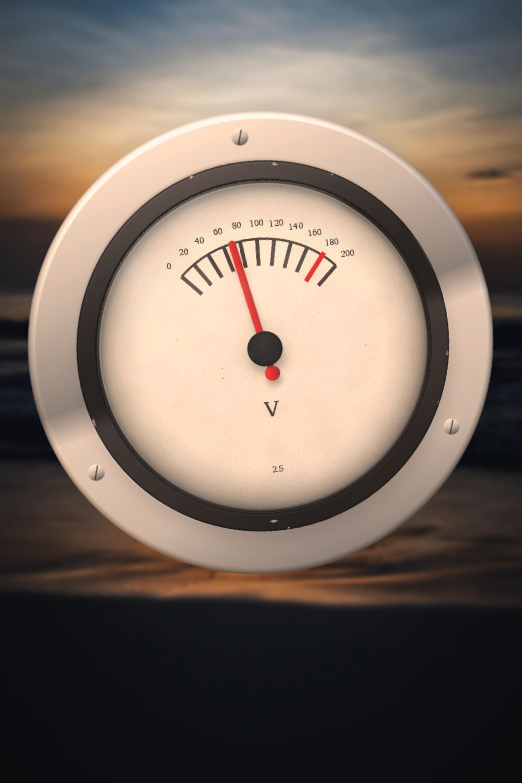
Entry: 70 V
